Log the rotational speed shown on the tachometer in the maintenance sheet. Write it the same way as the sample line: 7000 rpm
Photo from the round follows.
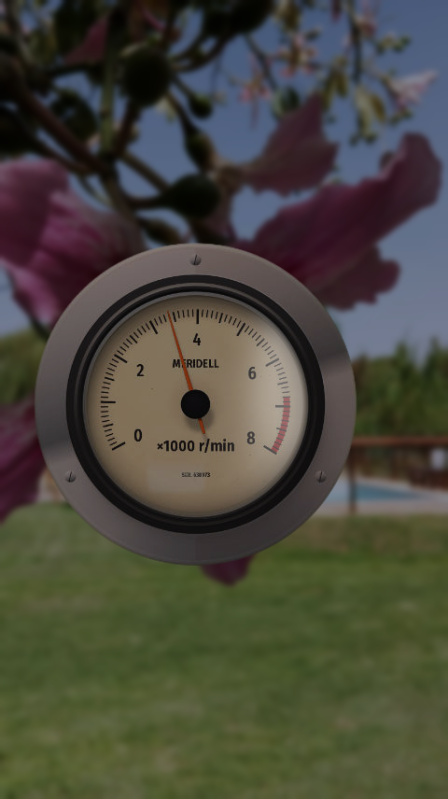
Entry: 3400 rpm
